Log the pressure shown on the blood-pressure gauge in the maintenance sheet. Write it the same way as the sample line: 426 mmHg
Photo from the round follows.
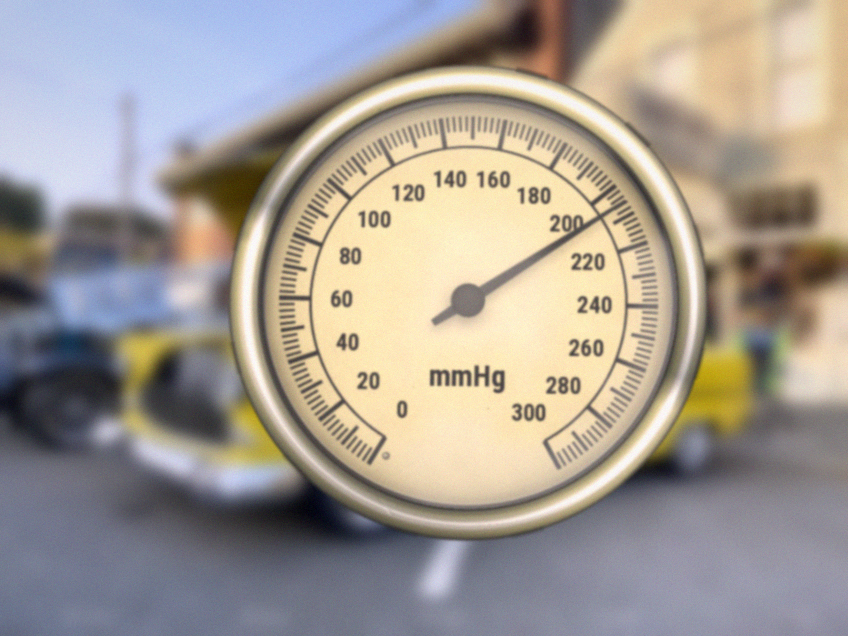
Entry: 206 mmHg
